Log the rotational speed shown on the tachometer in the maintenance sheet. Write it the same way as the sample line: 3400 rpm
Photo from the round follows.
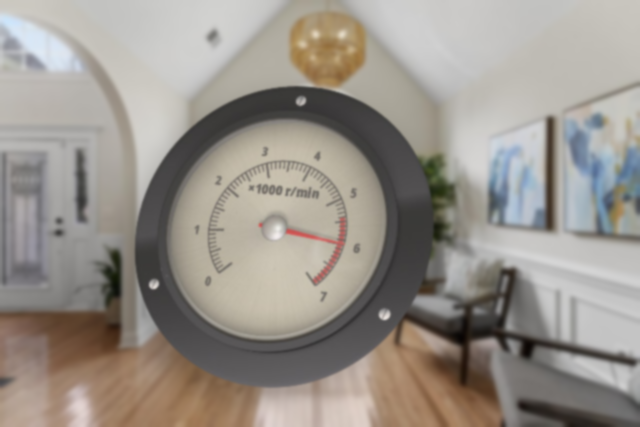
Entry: 6000 rpm
